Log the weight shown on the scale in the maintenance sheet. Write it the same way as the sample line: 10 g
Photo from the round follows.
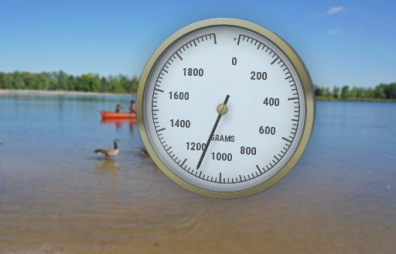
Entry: 1120 g
